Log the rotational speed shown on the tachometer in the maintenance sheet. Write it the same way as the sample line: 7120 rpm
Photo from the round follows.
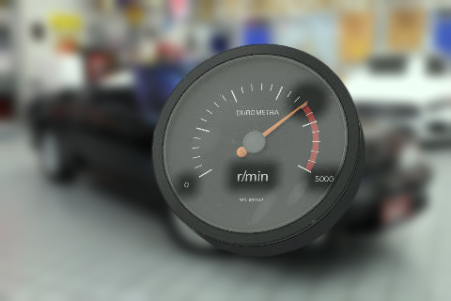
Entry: 3600 rpm
